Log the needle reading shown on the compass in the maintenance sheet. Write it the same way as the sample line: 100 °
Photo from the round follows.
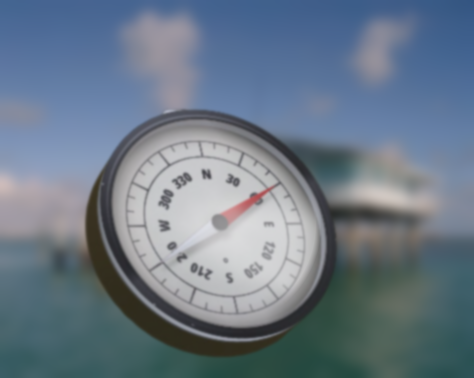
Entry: 60 °
